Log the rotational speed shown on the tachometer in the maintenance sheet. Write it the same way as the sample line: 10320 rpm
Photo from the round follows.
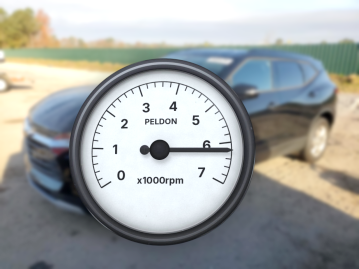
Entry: 6200 rpm
